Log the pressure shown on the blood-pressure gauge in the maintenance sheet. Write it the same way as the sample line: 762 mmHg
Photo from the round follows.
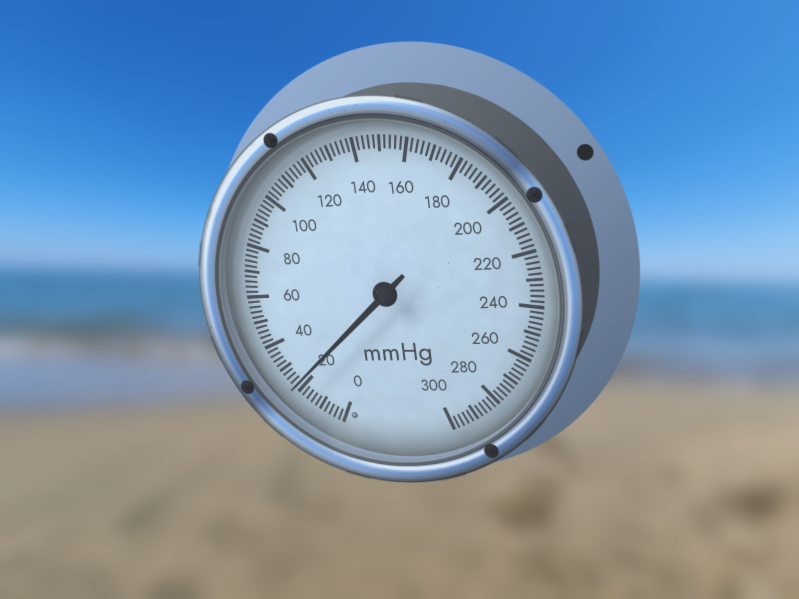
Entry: 22 mmHg
